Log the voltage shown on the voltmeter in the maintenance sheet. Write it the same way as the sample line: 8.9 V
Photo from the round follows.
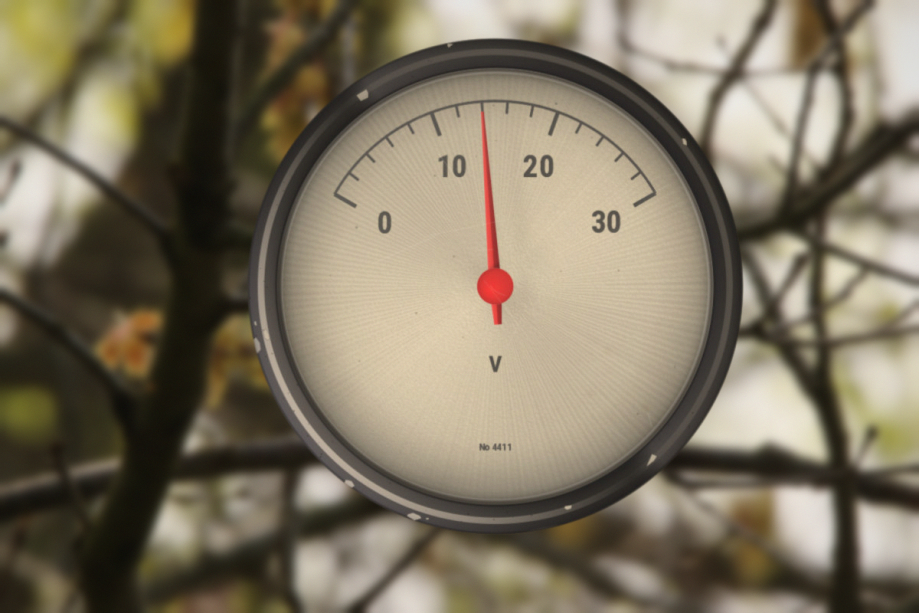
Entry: 14 V
